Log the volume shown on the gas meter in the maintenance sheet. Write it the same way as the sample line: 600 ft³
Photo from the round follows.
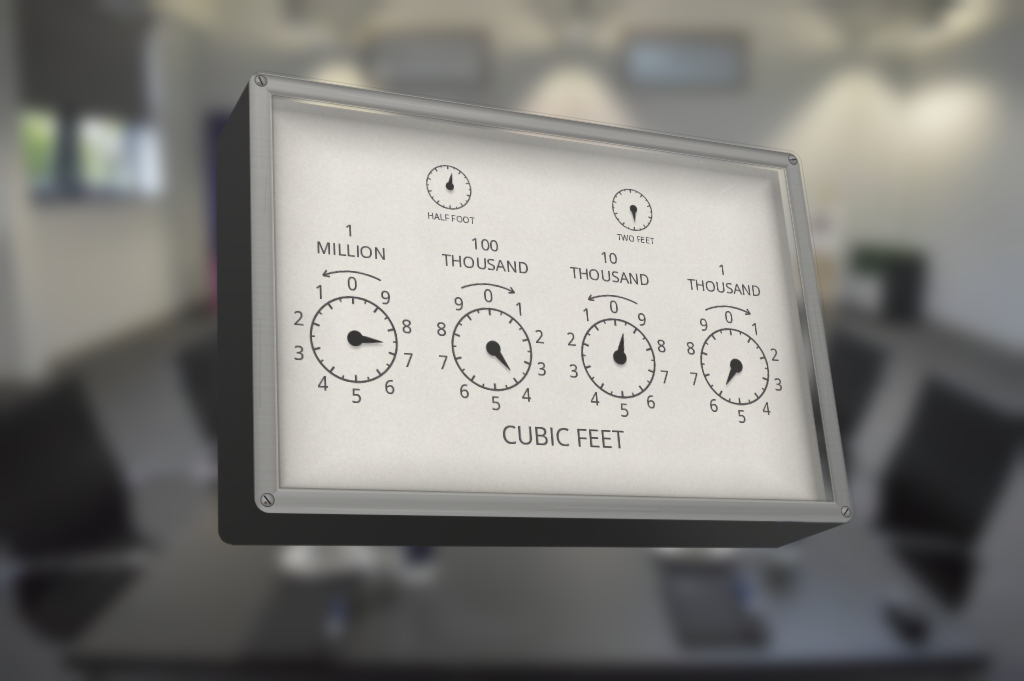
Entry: 739600 ft³
